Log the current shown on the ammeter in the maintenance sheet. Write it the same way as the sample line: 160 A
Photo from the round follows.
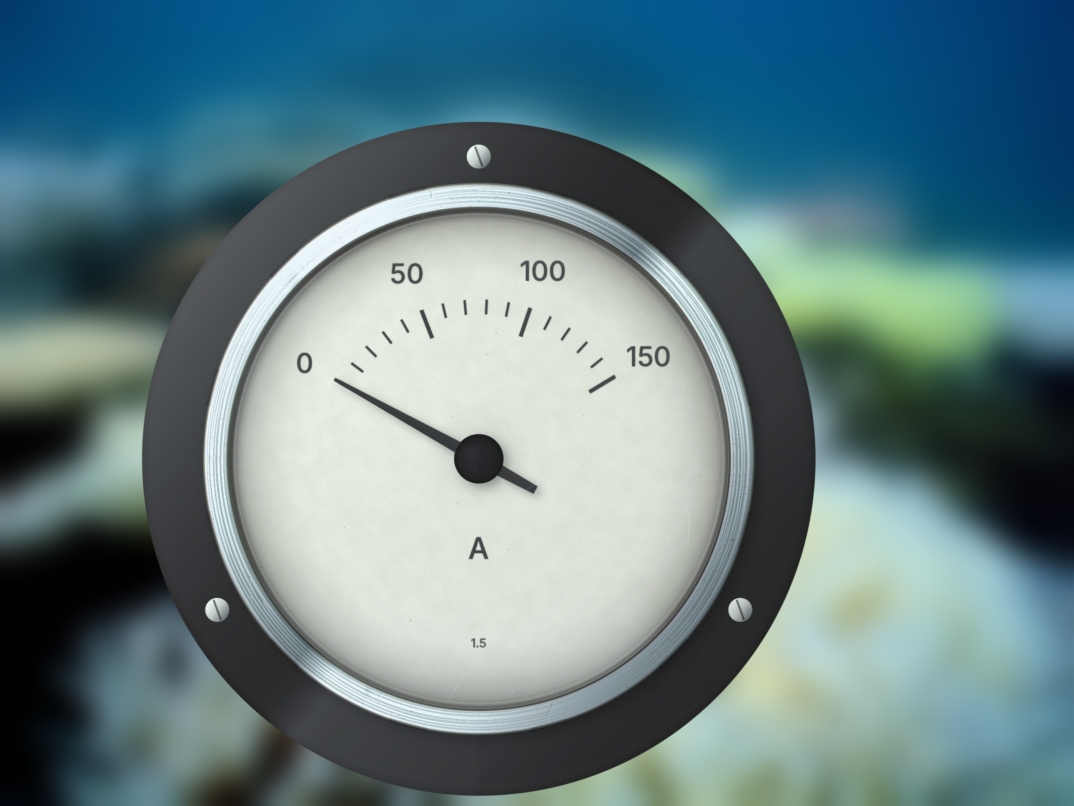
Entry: 0 A
